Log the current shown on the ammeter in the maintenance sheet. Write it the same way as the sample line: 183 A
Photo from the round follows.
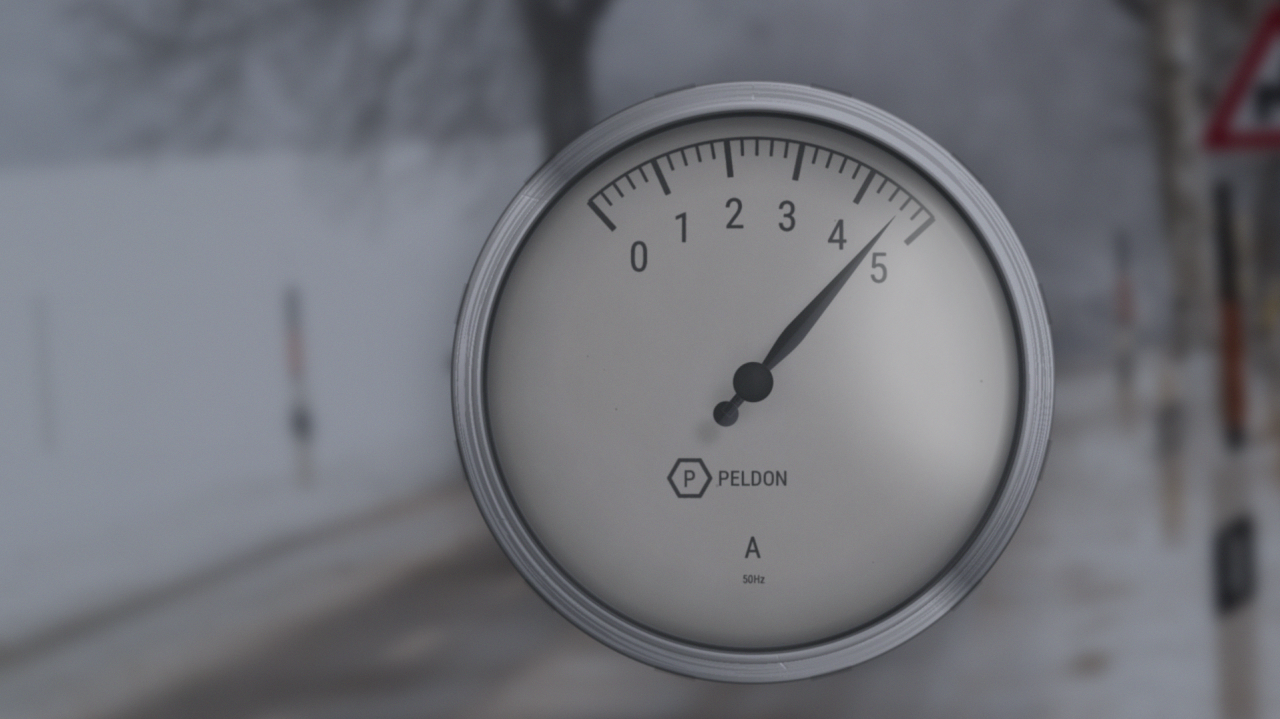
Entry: 4.6 A
